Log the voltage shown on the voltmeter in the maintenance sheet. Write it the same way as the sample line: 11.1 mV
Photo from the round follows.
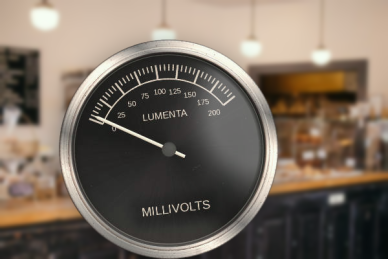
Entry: 5 mV
